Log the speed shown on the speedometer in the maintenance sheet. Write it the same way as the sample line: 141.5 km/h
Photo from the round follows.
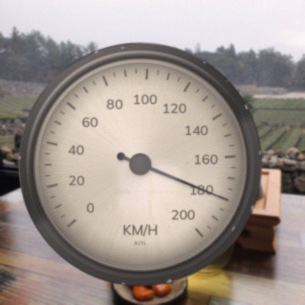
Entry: 180 km/h
